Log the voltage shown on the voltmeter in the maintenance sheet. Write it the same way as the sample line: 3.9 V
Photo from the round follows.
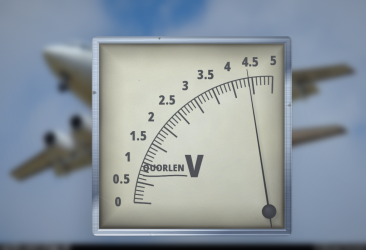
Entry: 4.4 V
